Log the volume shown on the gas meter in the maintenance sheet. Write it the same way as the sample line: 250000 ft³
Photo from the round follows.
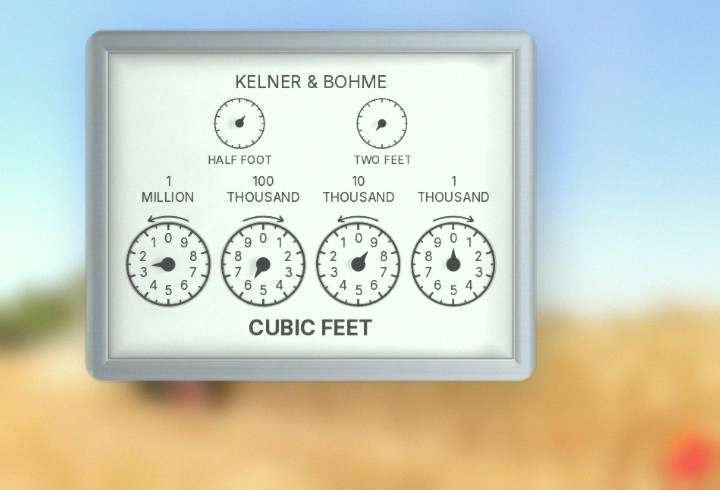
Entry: 259000 ft³
